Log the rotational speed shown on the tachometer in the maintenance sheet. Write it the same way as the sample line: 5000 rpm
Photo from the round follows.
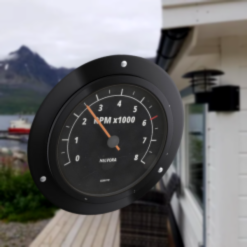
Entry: 2500 rpm
